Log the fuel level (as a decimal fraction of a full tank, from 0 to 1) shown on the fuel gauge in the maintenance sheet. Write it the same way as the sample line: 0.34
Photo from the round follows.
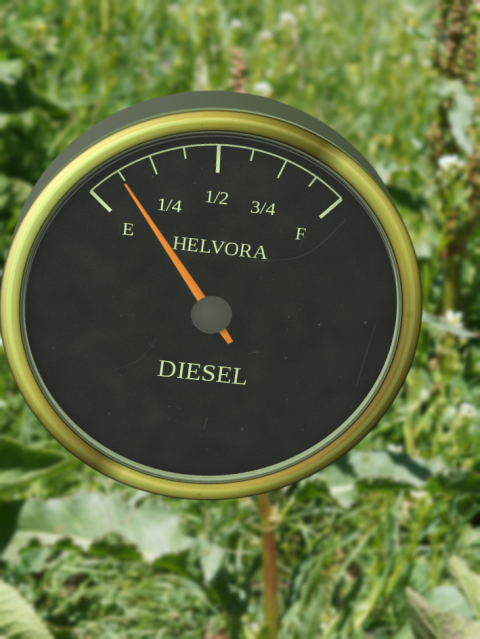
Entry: 0.125
